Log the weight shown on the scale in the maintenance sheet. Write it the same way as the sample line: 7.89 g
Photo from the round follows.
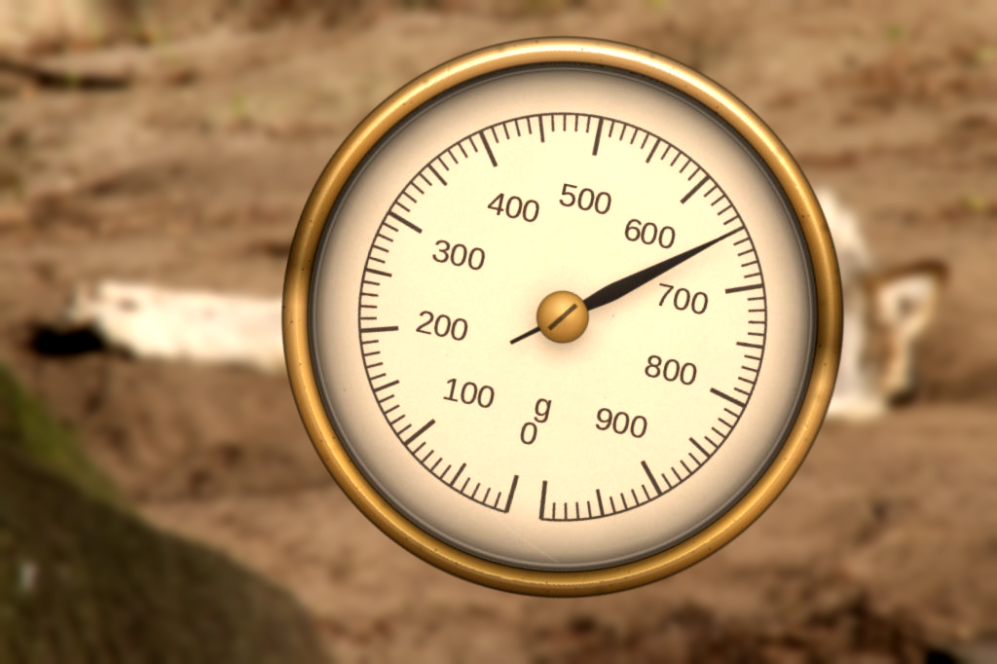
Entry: 650 g
